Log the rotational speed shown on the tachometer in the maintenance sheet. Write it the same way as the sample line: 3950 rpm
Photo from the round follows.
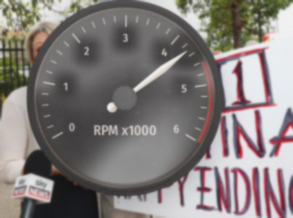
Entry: 4300 rpm
